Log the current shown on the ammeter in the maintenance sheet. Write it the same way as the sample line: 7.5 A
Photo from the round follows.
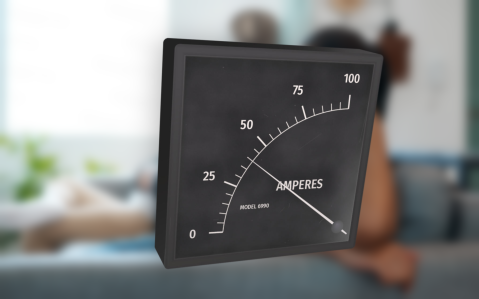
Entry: 40 A
